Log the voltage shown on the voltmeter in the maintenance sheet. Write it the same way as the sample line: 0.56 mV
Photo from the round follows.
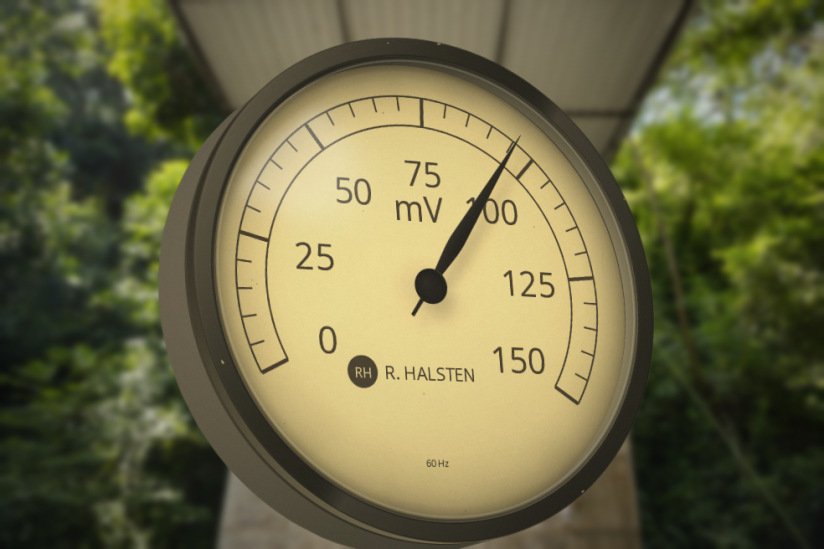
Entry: 95 mV
